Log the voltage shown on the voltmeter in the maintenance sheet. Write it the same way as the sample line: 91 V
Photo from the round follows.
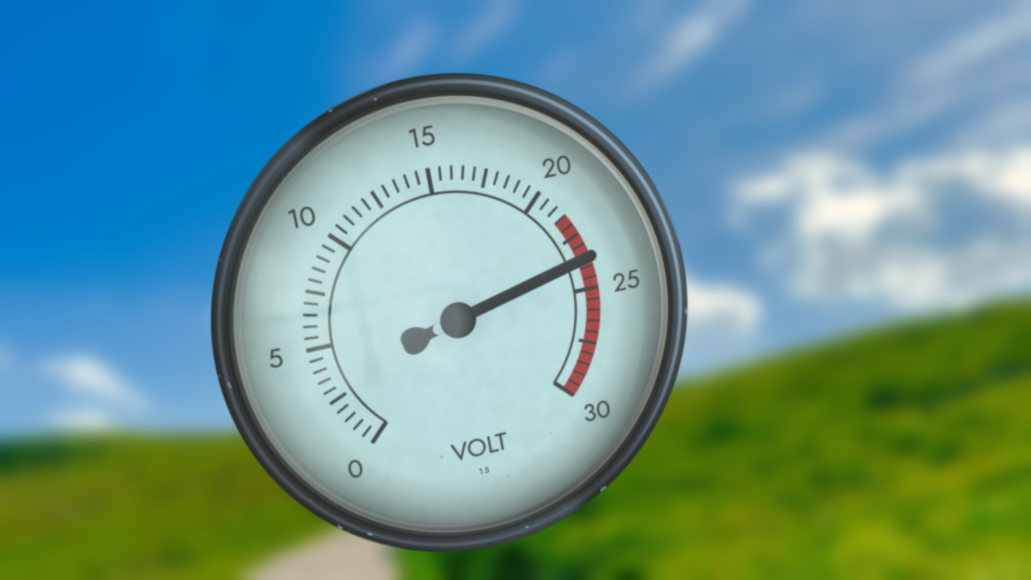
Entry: 23.5 V
